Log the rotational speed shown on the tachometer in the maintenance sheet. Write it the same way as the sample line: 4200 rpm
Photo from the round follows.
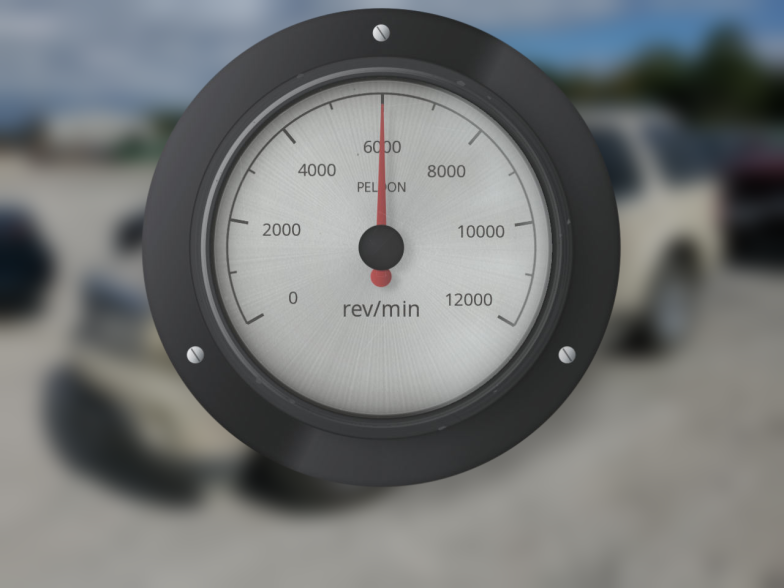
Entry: 6000 rpm
